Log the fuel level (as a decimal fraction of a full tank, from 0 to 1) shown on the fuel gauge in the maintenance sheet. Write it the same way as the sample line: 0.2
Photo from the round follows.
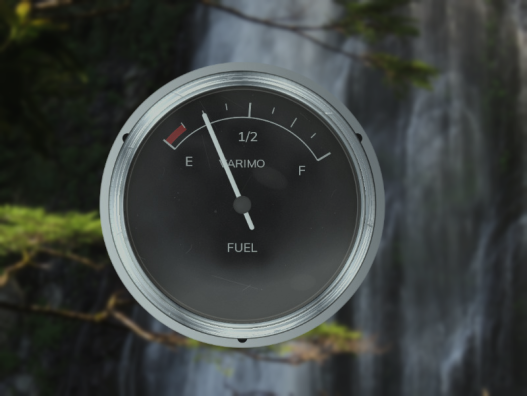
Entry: 0.25
